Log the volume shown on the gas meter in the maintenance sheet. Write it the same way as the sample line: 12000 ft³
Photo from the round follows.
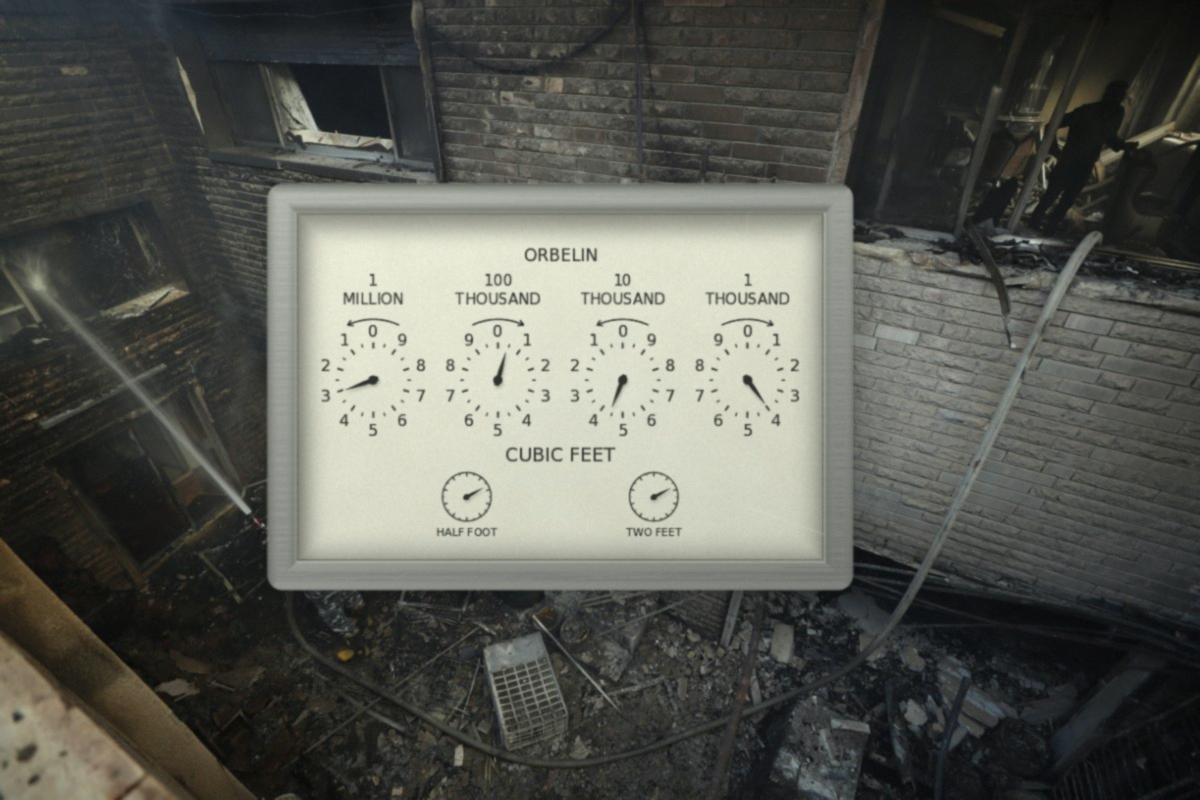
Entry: 304400 ft³
